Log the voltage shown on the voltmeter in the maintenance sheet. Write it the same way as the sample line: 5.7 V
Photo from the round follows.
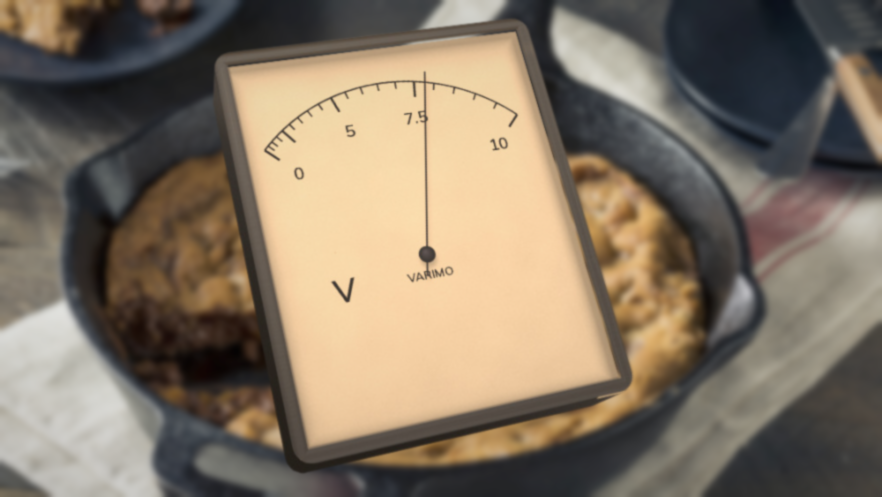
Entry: 7.75 V
